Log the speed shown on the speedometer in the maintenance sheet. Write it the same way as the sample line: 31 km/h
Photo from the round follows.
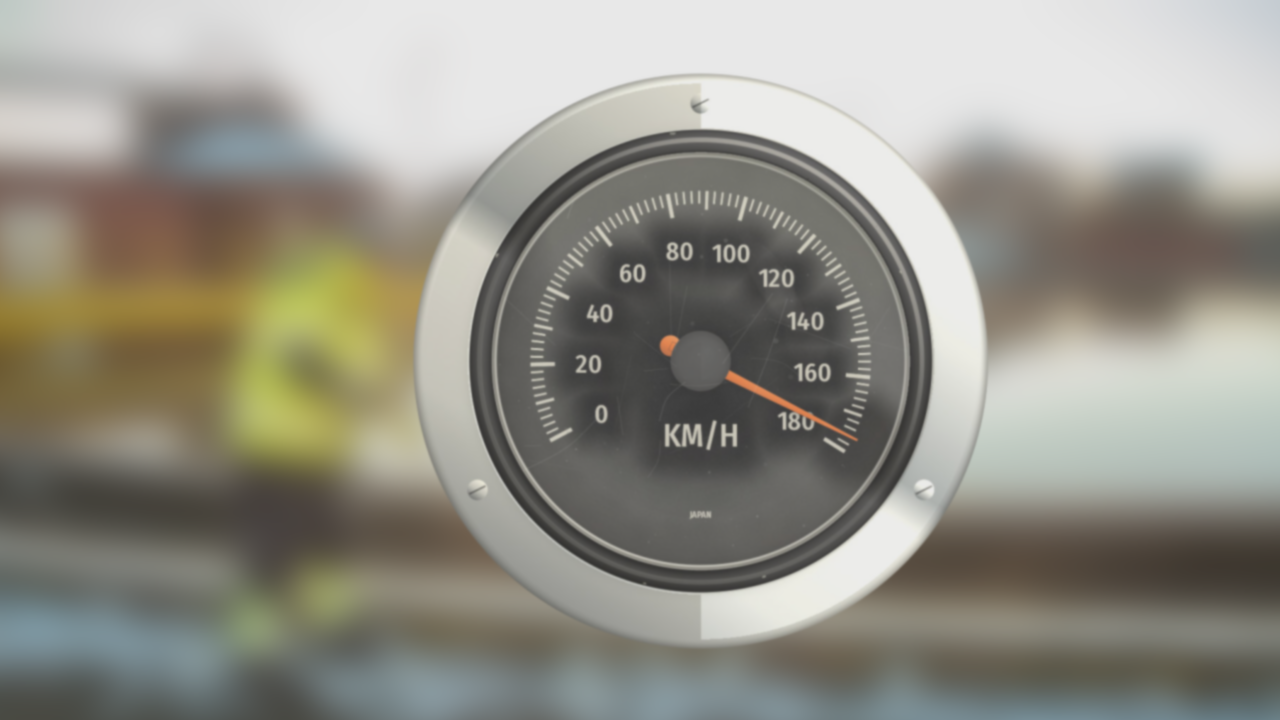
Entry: 176 km/h
